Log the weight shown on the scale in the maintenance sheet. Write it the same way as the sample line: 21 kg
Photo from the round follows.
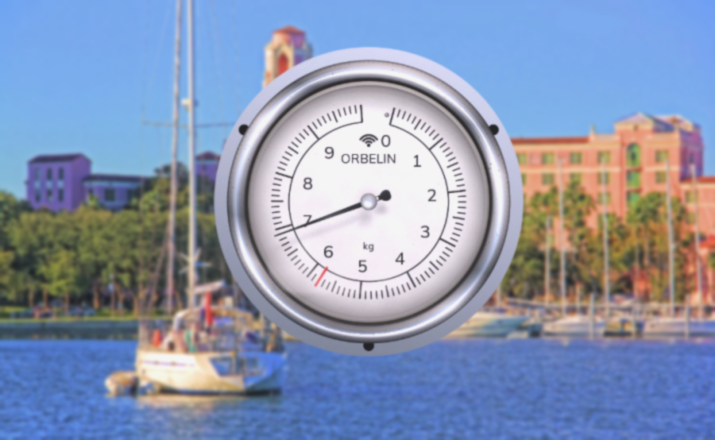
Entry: 6.9 kg
